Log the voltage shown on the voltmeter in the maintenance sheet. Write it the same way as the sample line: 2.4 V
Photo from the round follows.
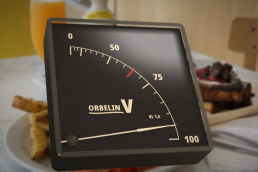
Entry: 95 V
